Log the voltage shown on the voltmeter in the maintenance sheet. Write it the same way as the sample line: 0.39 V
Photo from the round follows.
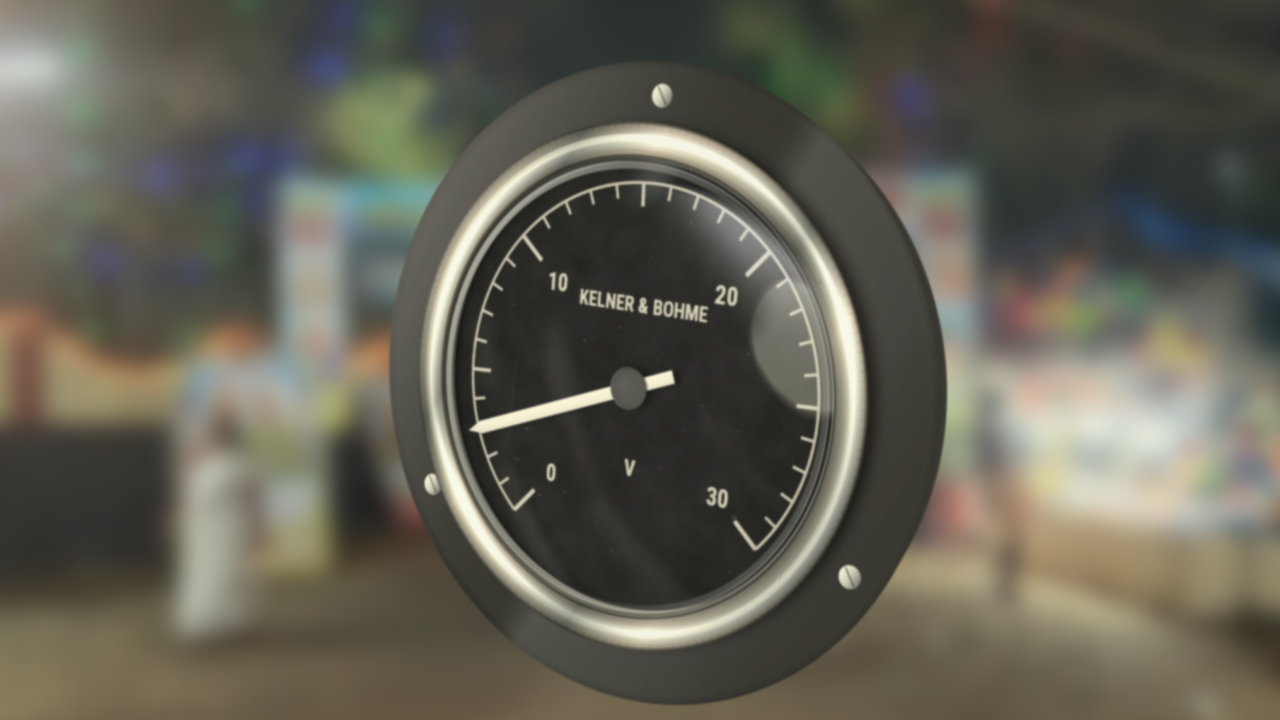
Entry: 3 V
